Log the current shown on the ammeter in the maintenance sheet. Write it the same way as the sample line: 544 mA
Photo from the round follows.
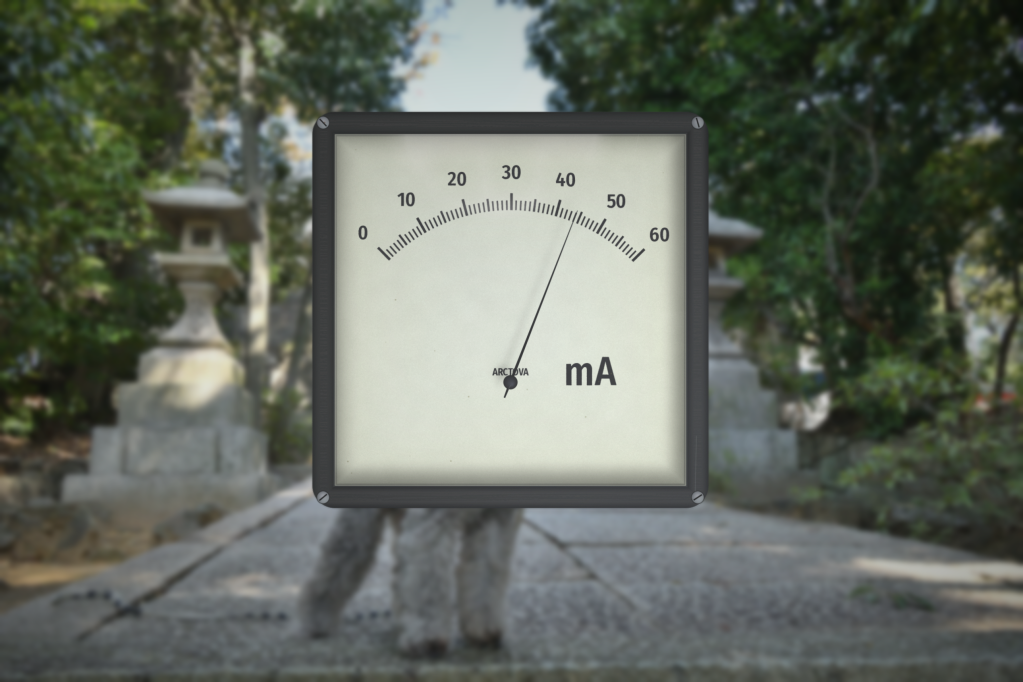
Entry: 44 mA
